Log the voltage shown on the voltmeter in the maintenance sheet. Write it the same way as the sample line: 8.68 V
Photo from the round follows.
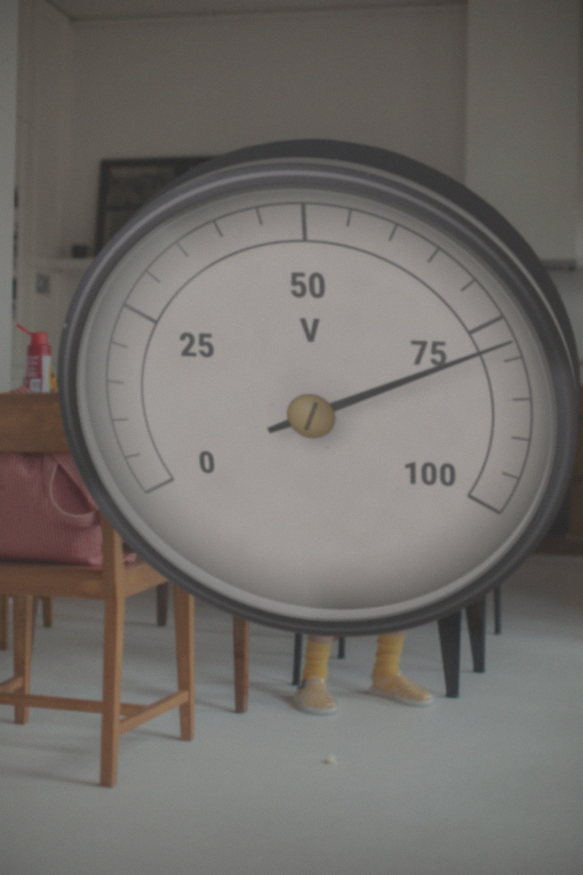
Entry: 77.5 V
